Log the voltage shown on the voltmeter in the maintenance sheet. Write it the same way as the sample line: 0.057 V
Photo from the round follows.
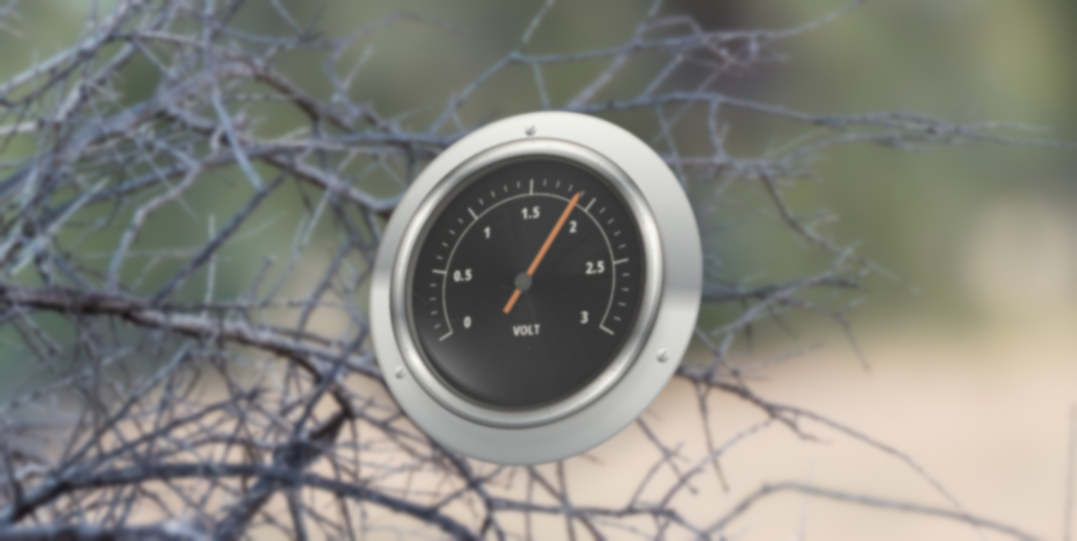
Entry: 1.9 V
